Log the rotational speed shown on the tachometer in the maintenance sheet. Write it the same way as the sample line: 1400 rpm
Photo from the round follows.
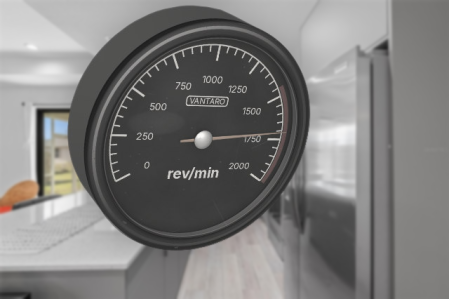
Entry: 1700 rpm
